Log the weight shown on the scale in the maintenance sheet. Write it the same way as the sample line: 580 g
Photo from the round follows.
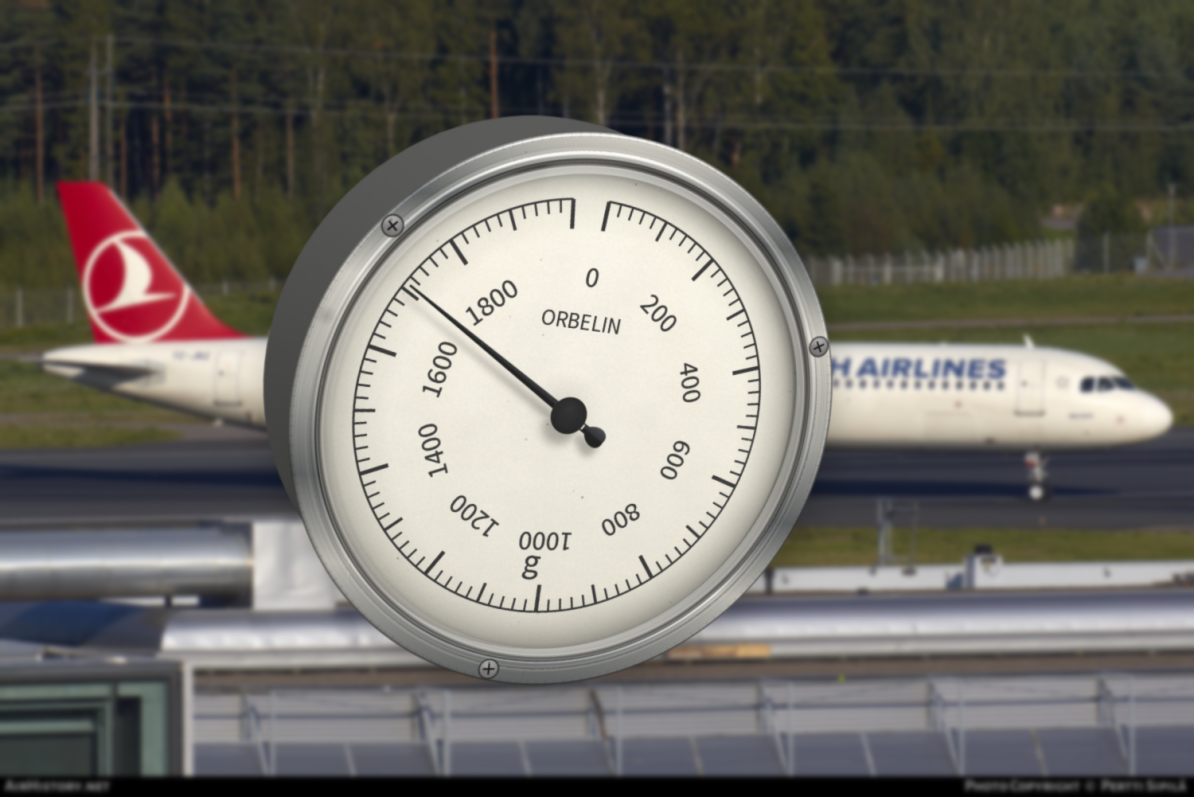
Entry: 1710 g
